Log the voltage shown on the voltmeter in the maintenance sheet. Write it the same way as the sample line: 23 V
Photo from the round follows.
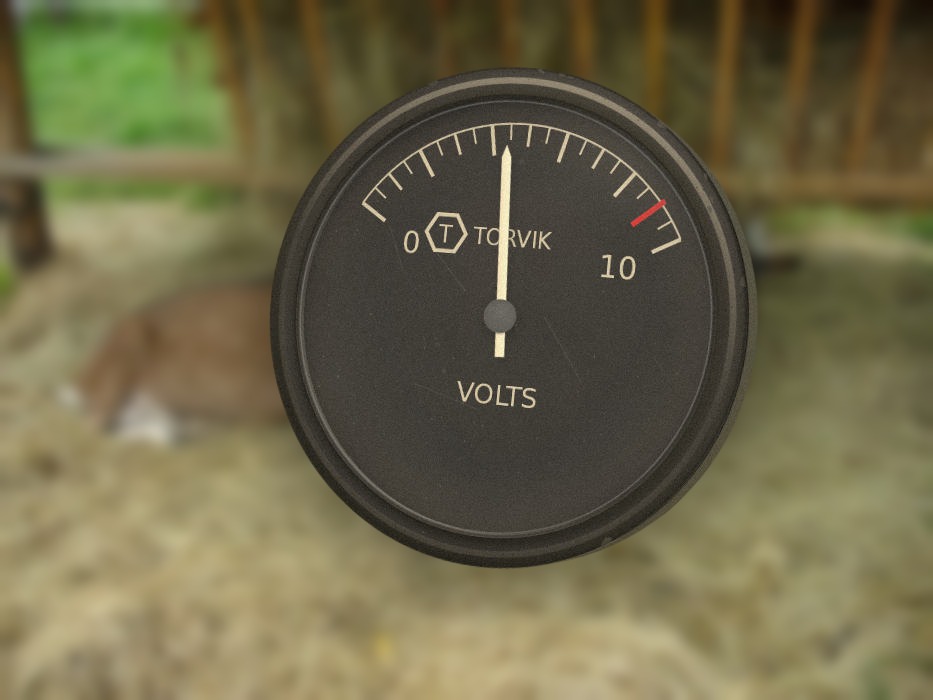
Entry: 4.5 V
